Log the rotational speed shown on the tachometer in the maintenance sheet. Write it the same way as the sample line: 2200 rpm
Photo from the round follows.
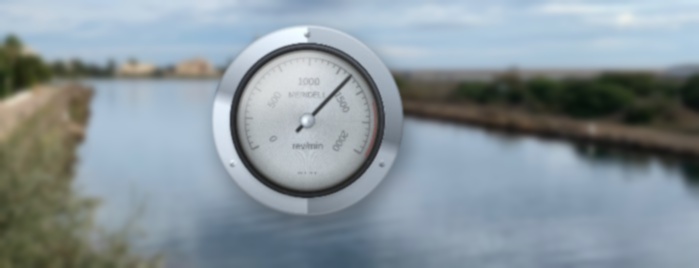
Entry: 1350 rpm
